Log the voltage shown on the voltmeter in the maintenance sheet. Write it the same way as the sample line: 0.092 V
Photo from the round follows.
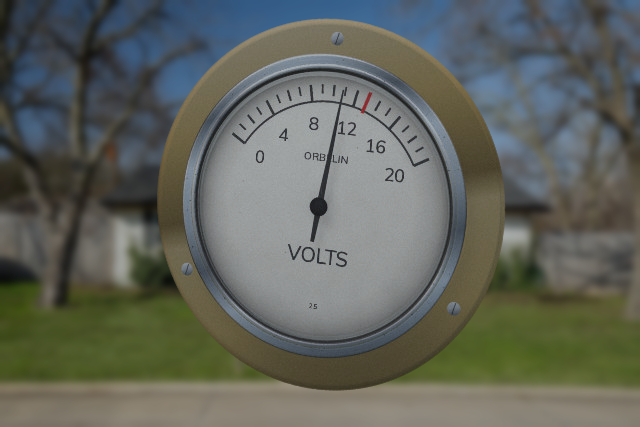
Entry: 11 V
